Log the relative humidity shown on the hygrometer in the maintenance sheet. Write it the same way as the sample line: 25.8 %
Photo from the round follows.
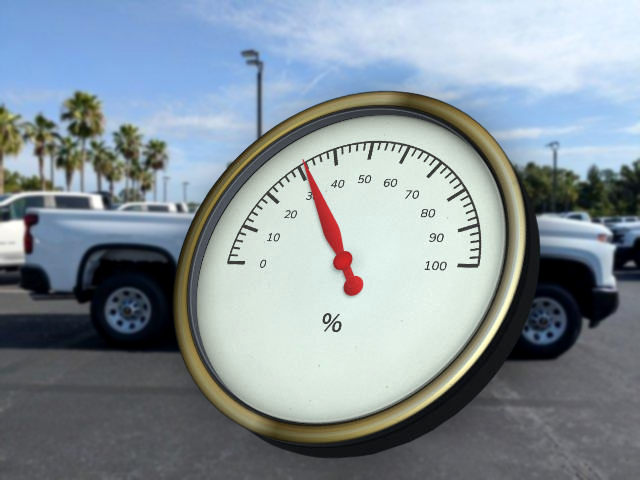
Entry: 32 %
